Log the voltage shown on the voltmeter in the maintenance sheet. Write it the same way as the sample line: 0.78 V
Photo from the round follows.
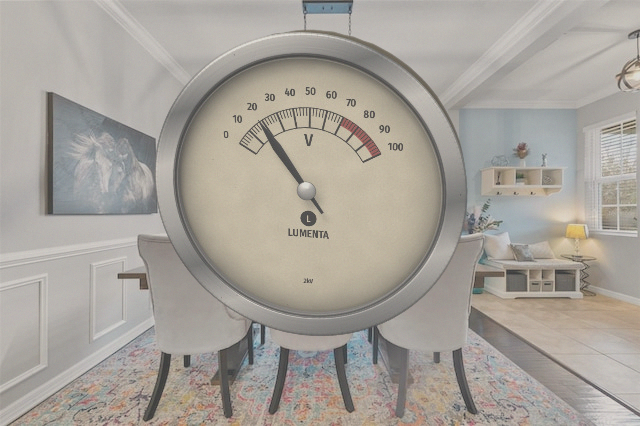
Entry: 20 V
